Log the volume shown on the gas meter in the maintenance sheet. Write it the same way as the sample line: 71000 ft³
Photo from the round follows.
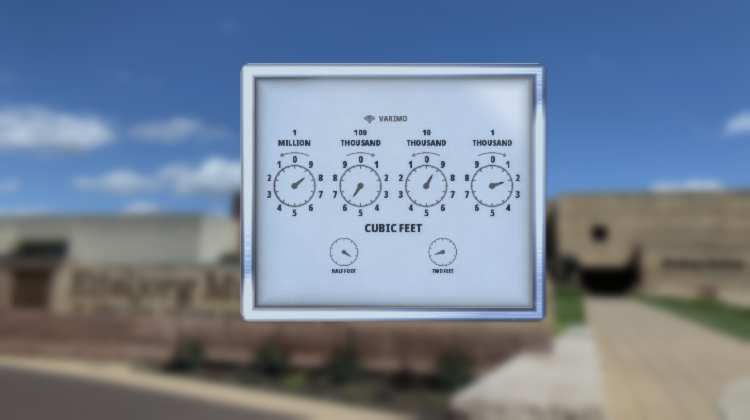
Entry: 859200 ft³
